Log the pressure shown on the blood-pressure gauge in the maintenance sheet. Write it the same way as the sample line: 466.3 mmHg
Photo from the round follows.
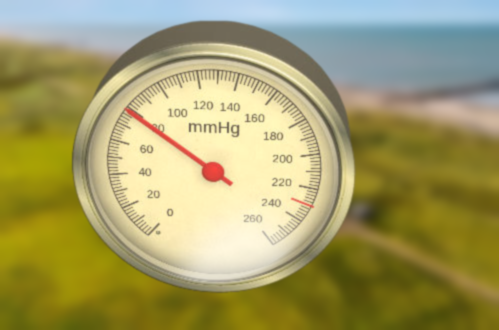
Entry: 80 mmHg
